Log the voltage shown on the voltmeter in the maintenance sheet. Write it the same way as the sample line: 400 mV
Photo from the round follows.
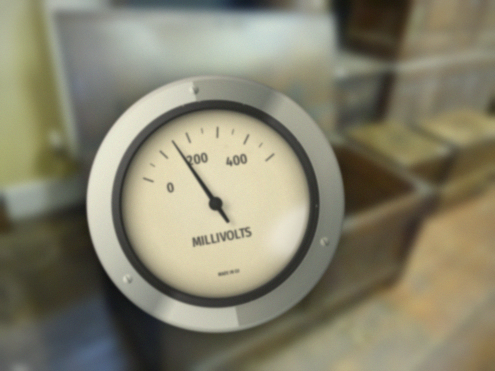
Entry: 150 mV
